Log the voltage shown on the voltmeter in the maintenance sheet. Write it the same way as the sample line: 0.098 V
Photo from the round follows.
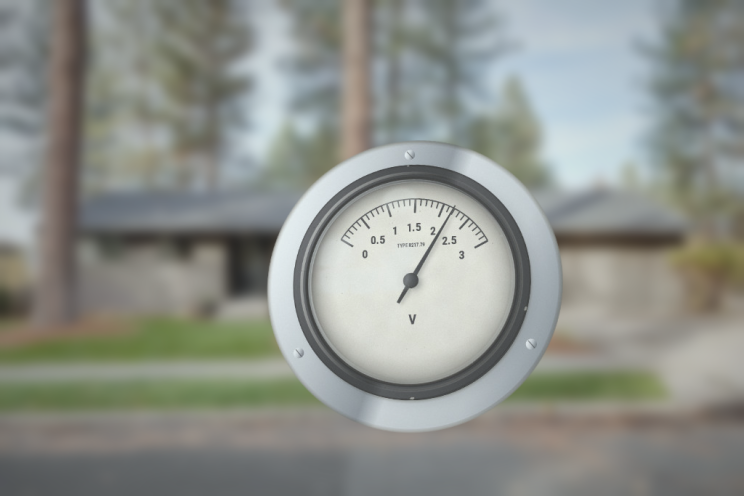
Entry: 2.2 V
